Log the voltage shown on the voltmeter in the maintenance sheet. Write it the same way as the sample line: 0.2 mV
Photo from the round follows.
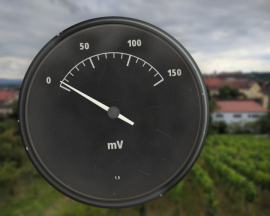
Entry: 5 mV
